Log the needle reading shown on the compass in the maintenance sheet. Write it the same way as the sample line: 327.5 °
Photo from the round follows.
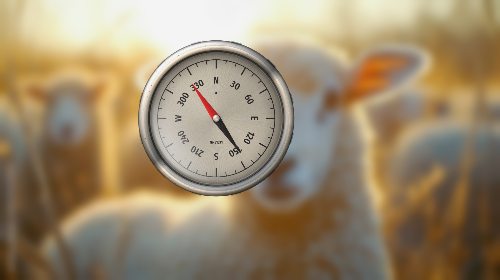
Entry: 325 °
